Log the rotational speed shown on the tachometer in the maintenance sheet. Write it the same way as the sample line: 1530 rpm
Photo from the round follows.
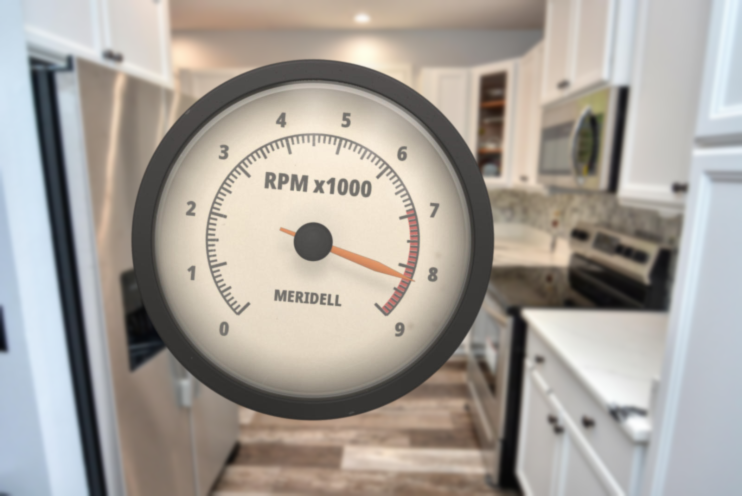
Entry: 8200 rpm
